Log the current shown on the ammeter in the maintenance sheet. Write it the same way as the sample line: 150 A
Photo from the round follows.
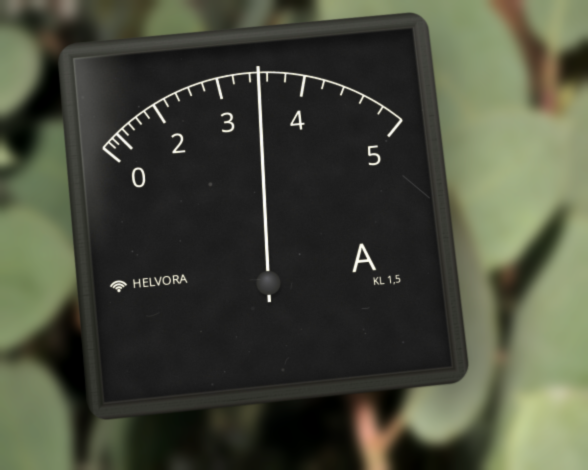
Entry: 3.5 A
